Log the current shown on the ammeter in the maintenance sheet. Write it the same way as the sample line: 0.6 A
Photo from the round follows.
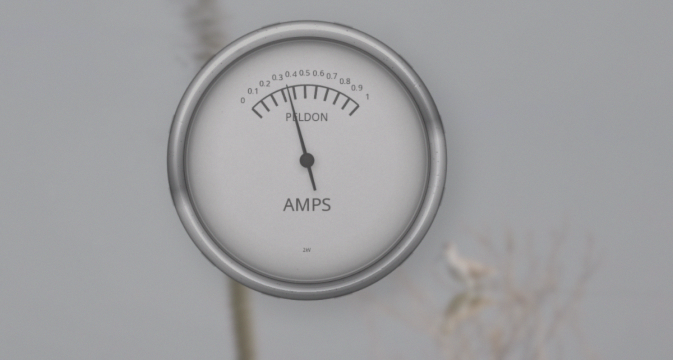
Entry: 0.35 A
